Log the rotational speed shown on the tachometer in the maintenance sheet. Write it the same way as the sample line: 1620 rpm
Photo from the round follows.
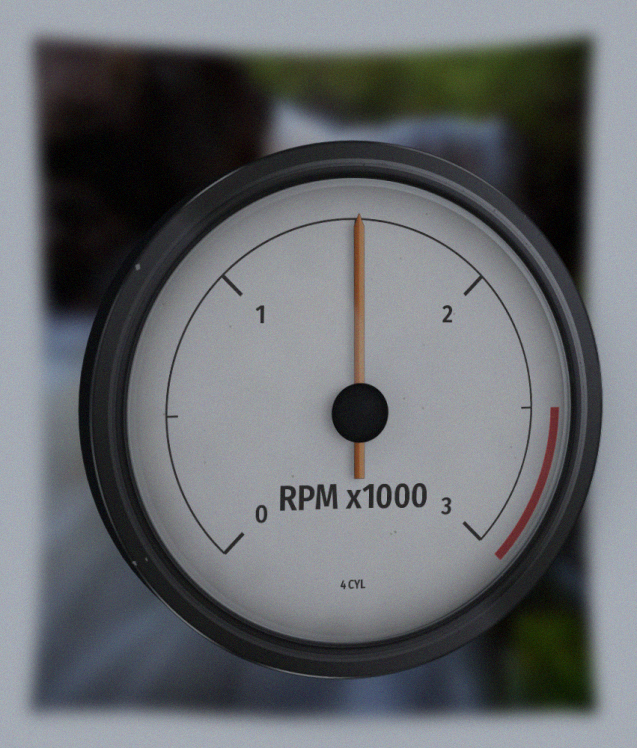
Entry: 1500 rpm
